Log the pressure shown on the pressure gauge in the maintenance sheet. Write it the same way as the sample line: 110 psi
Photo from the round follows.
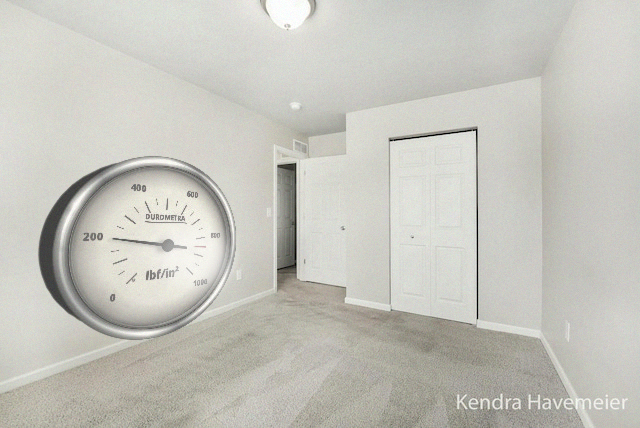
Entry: 200 psi
